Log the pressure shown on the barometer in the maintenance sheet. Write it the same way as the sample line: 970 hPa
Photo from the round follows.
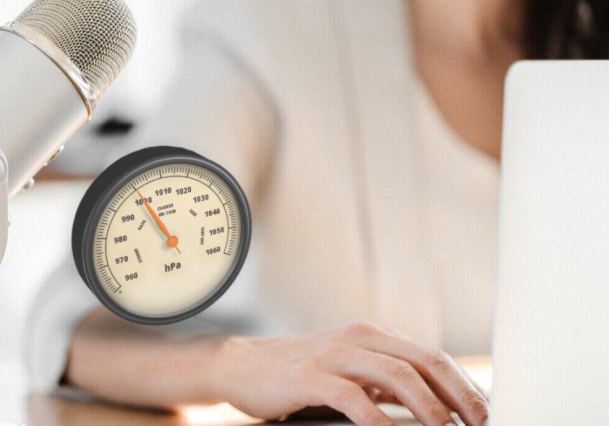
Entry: 1000 hPa
